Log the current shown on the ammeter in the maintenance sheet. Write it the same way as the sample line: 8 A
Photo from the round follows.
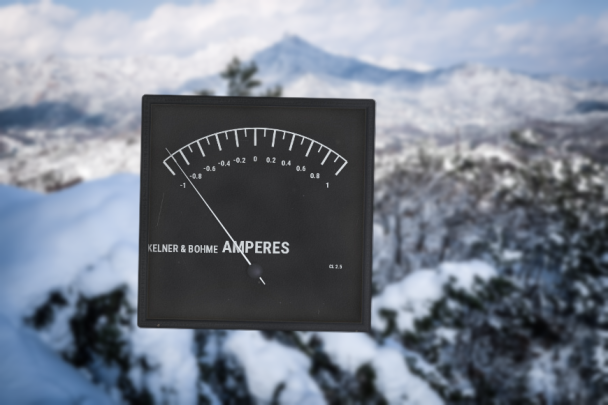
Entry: -0.9 A
